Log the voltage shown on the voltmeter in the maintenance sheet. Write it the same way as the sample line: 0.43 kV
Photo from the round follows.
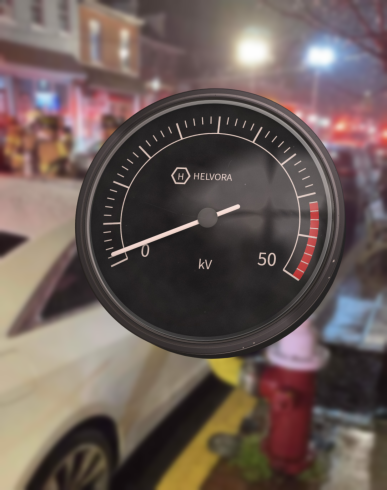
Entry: 1 kV
